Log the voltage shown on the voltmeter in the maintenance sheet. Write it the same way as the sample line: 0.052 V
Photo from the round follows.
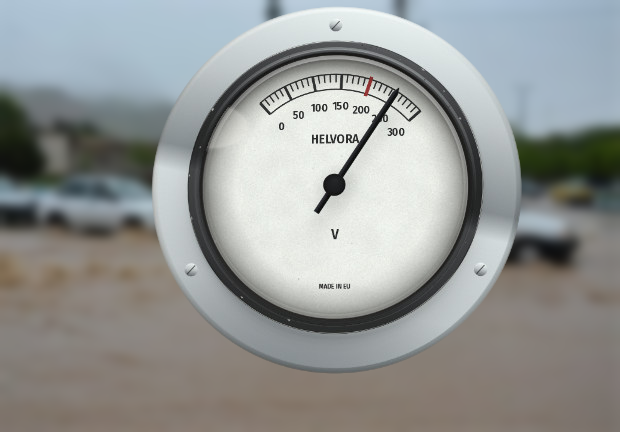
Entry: 250 V
